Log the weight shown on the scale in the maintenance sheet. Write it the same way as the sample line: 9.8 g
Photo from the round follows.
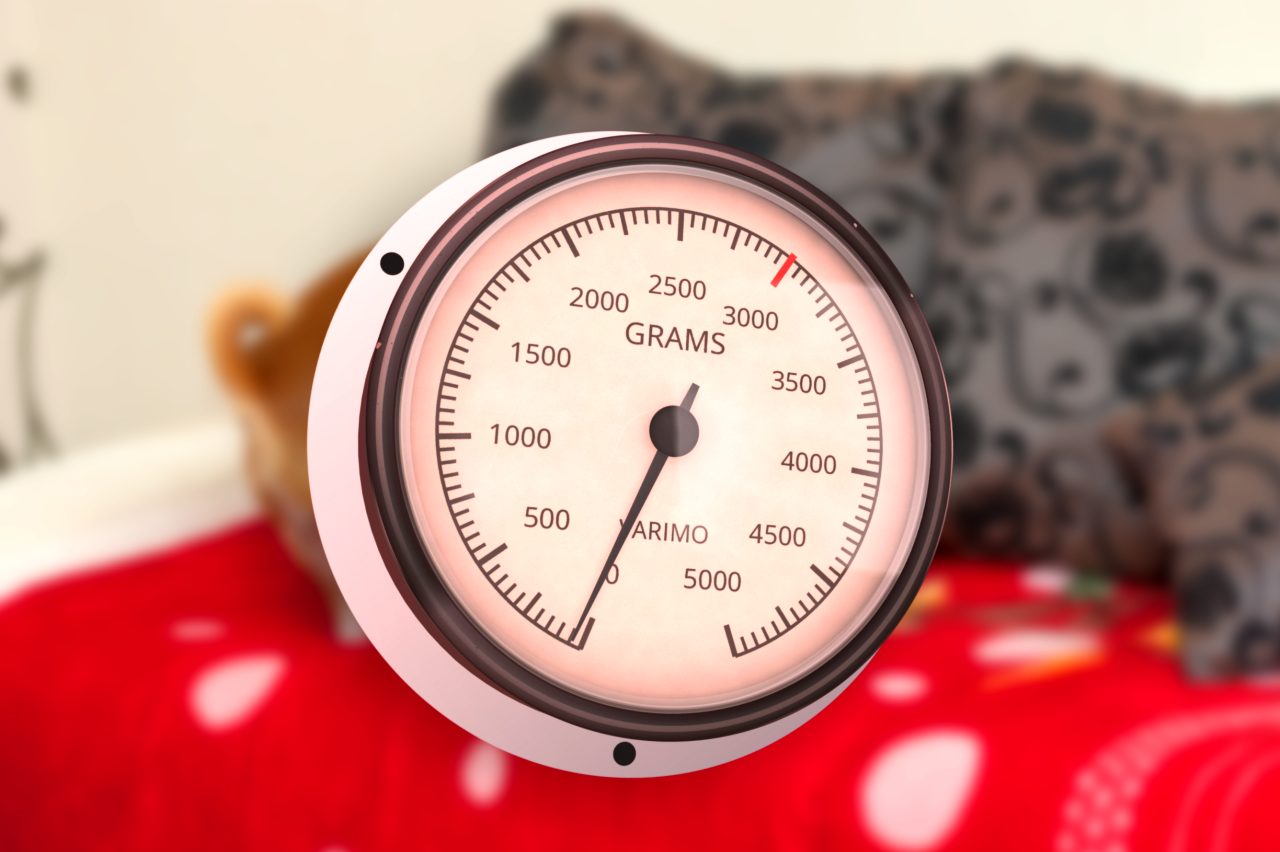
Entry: 50 g
